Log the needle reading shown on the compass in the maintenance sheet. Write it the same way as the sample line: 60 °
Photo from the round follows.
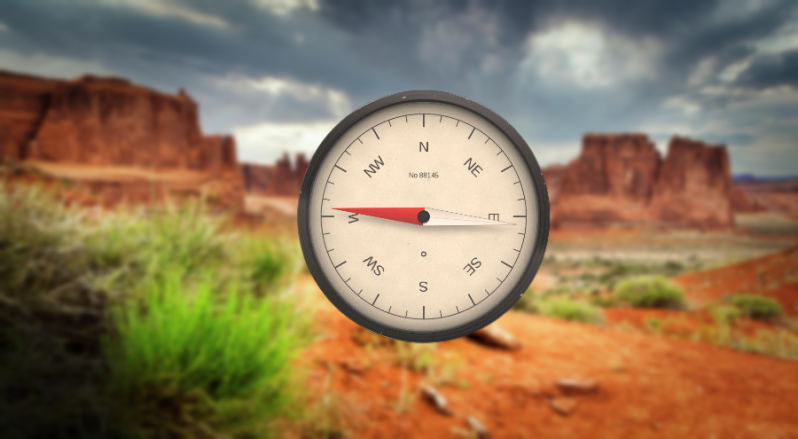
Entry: 275 °
